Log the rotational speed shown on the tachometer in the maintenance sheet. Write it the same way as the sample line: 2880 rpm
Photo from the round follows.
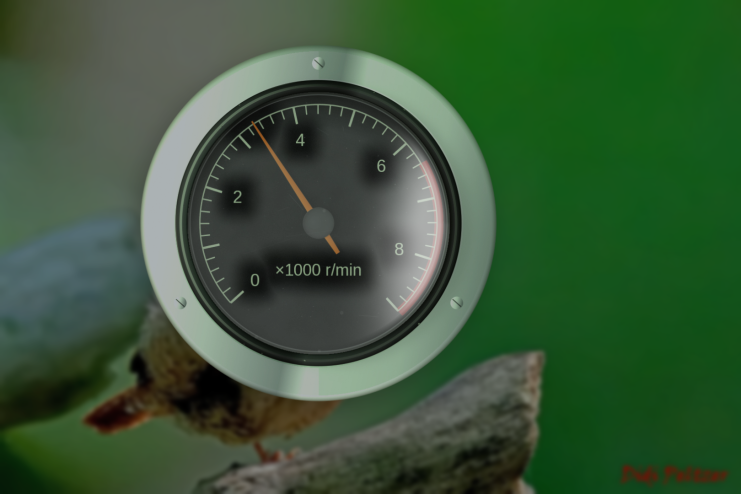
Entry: 3300 rpm
